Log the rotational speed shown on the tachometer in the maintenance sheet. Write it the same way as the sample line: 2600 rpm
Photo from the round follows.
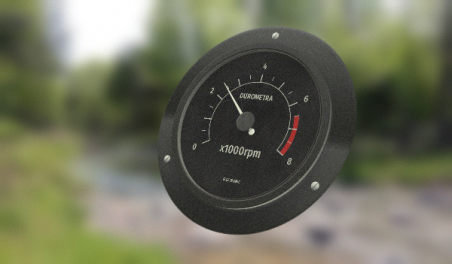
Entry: 2500 rpm
